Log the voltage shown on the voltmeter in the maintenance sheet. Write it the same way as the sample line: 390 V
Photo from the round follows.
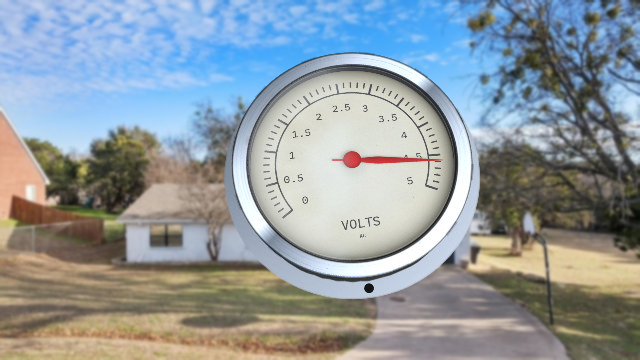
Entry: 4.6 V
